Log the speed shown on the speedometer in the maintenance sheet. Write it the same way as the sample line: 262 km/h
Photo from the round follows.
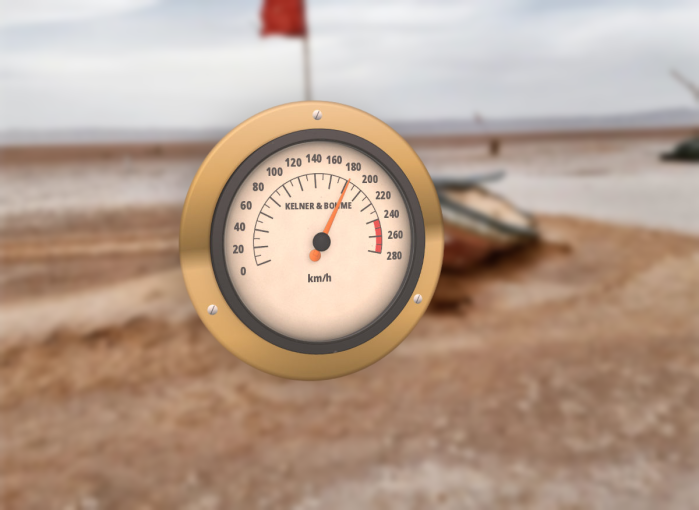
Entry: 180 km/h
